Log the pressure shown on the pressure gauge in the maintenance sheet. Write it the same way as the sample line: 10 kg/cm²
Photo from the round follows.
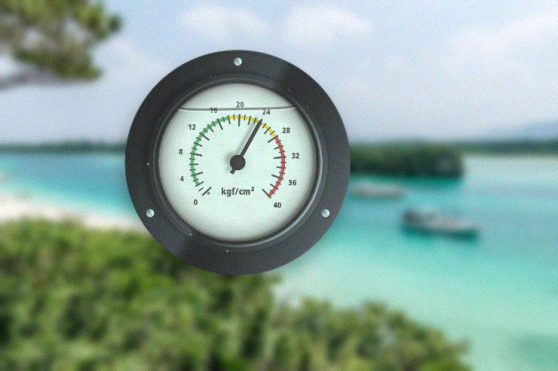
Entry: 24 kg/cm²
